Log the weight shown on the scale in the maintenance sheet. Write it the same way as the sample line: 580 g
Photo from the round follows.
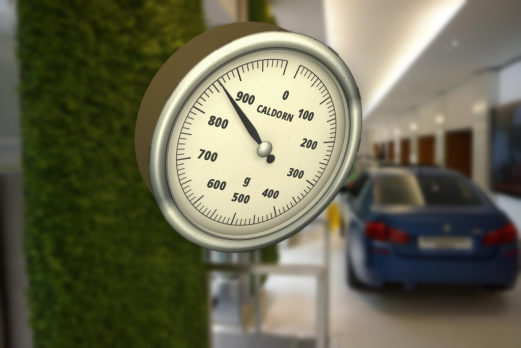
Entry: 860 g
